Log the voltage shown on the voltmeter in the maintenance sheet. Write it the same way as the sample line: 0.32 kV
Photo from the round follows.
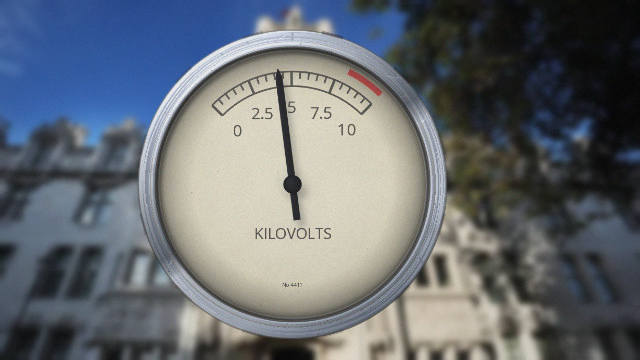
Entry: 4.25 kV
